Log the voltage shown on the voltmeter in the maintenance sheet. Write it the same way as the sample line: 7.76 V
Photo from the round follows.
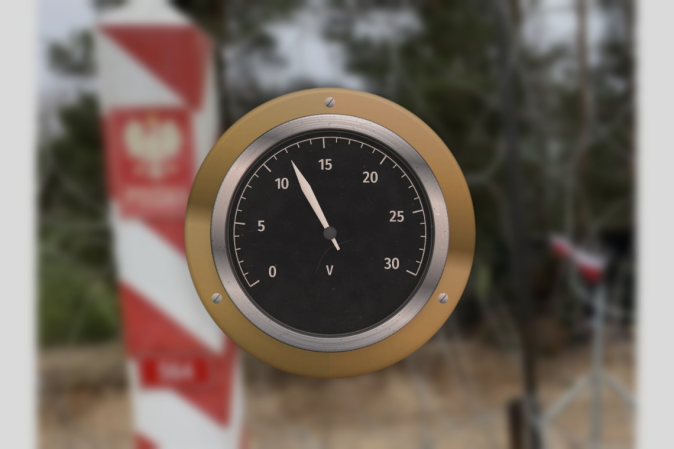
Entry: 12 V
